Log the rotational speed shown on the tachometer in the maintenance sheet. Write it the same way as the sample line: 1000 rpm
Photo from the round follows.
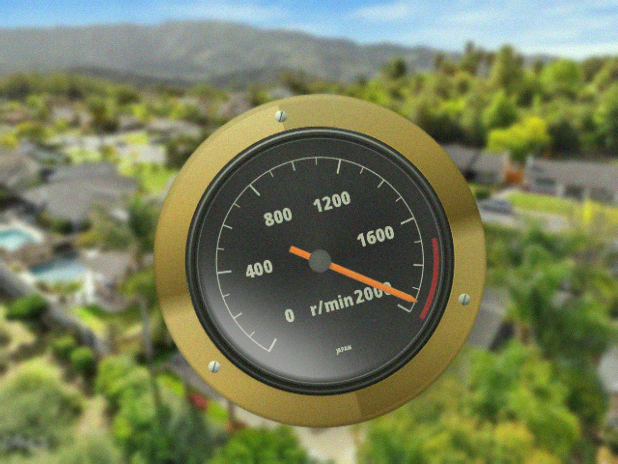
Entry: 1950 rpm
